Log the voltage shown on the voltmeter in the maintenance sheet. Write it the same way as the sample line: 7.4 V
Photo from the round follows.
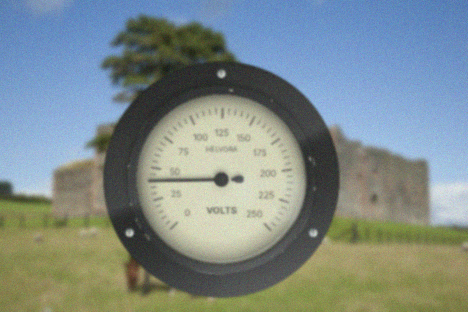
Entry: 40 V
